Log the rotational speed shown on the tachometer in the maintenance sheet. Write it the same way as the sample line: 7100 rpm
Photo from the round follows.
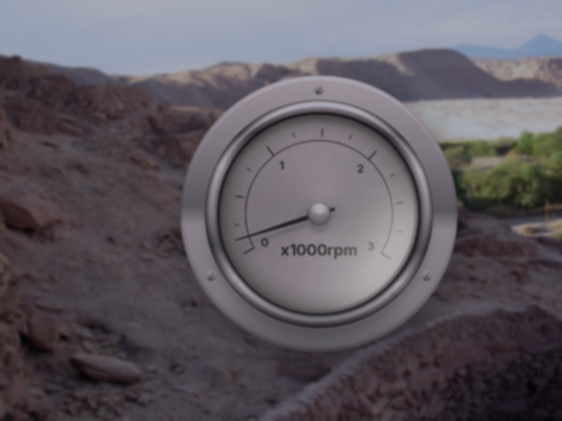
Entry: 125 rpm
